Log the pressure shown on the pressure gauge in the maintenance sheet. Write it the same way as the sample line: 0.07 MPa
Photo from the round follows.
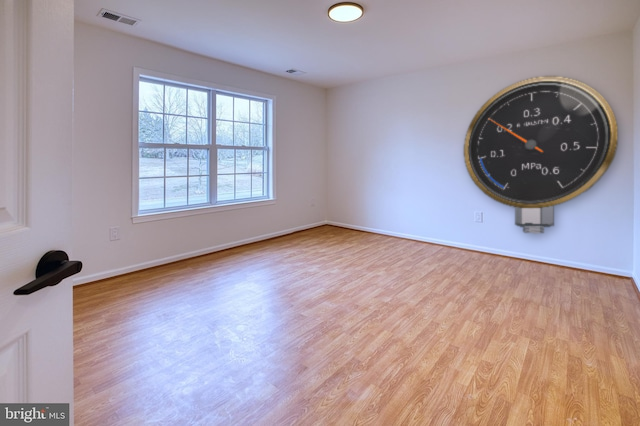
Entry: 0.2 MPa
